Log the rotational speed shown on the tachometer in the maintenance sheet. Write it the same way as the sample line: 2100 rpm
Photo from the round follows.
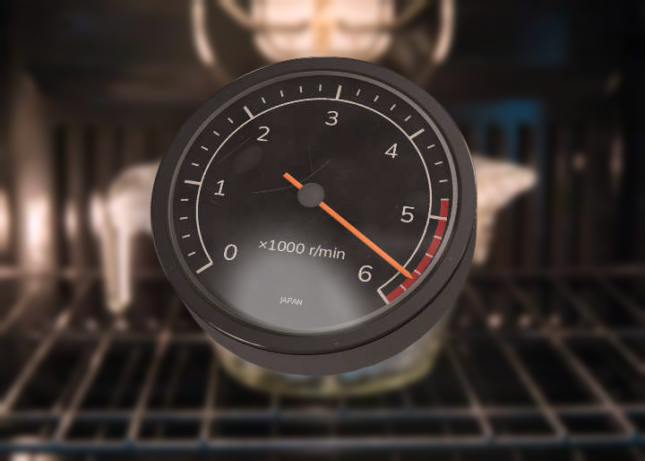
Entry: 5700 rpm
